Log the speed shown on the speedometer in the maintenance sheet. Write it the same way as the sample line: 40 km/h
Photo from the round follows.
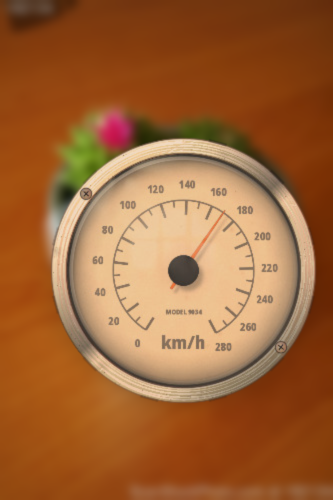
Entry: 170 km/h
